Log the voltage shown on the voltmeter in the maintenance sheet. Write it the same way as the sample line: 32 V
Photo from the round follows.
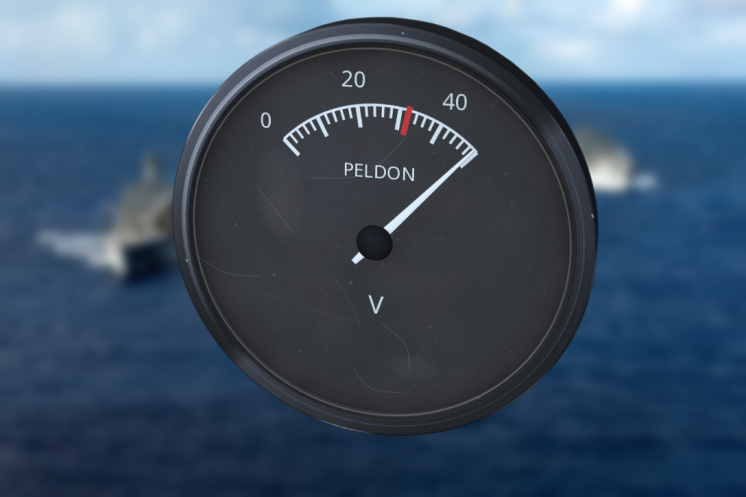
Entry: 49 V
